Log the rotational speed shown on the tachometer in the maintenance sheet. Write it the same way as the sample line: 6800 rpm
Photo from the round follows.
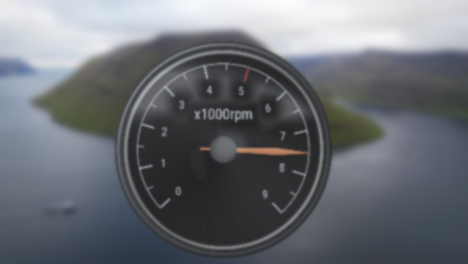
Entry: 7500 rpm
